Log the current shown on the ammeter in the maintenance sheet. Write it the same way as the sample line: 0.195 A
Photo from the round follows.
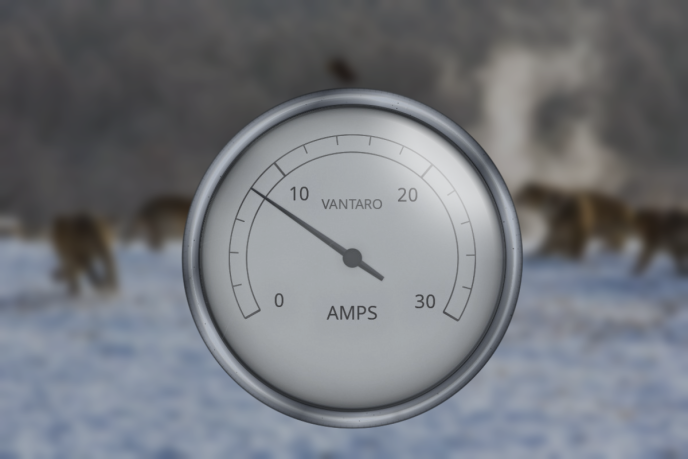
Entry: 8 A
